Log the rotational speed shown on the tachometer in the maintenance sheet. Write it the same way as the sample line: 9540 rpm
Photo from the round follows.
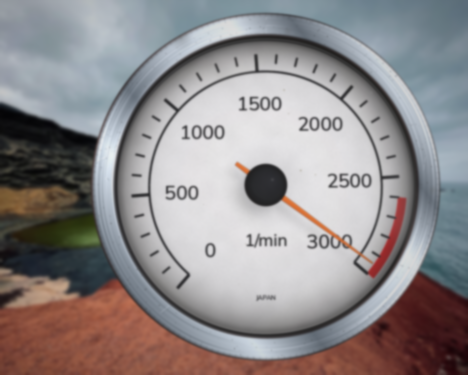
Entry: 2950 rpm
